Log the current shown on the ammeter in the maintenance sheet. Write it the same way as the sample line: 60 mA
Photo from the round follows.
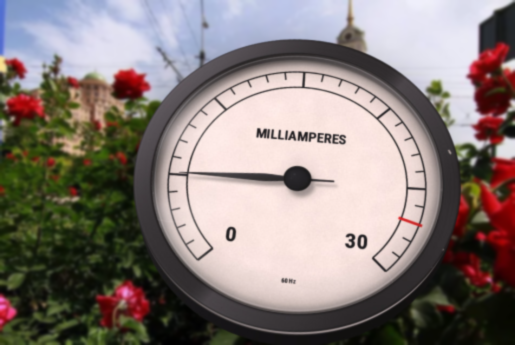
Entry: 5 mA
